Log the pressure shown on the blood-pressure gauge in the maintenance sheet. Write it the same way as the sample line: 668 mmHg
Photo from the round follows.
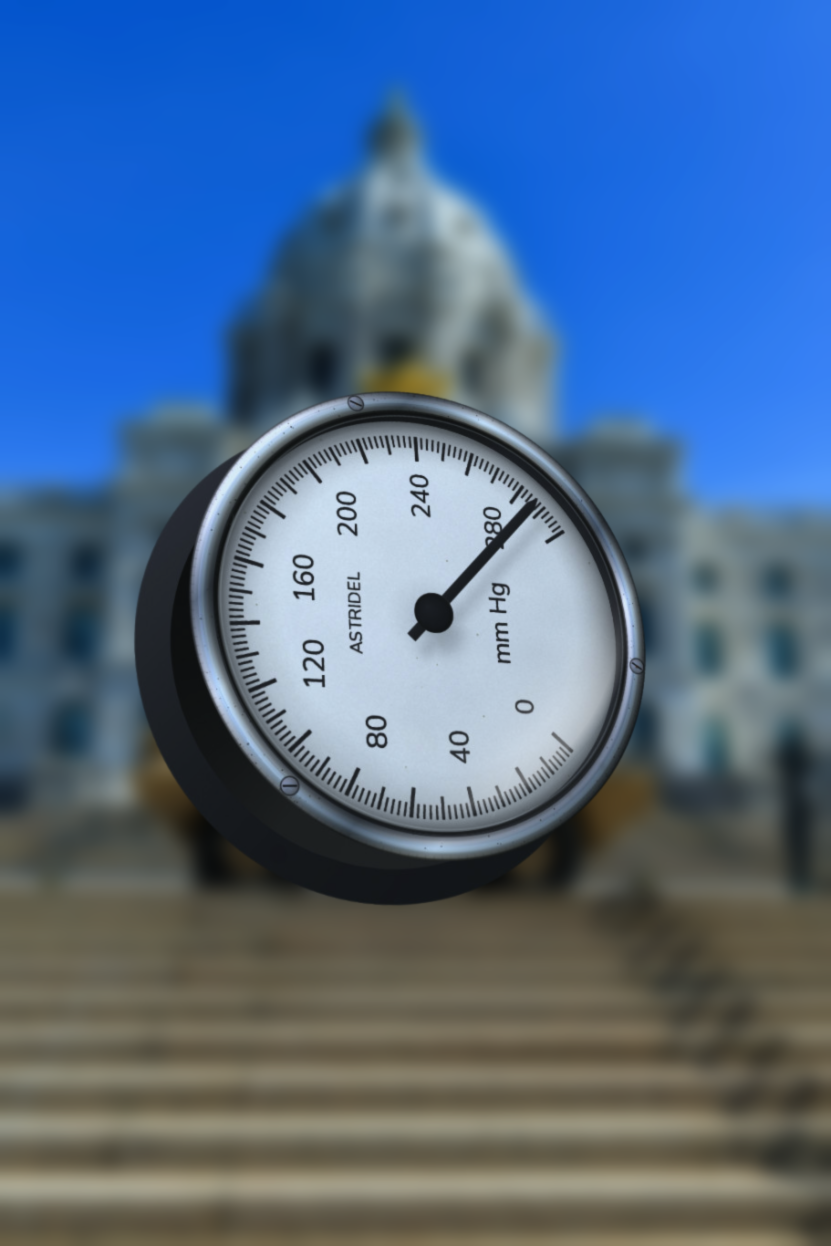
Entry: 286 mmHg
